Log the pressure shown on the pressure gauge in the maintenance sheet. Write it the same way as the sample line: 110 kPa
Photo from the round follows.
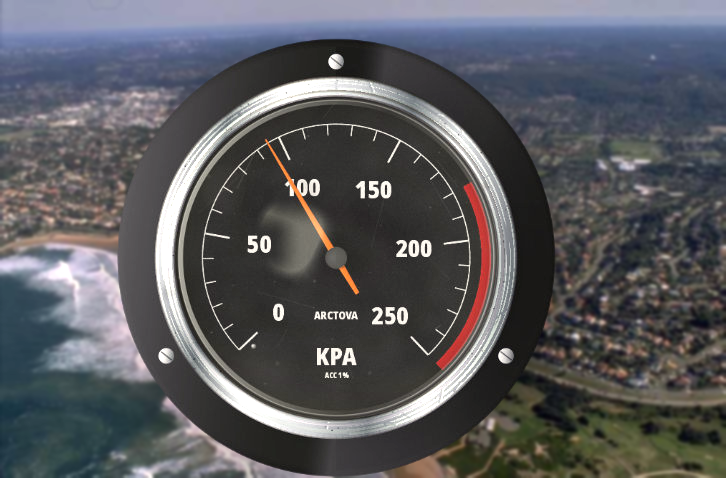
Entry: 95 kPa
